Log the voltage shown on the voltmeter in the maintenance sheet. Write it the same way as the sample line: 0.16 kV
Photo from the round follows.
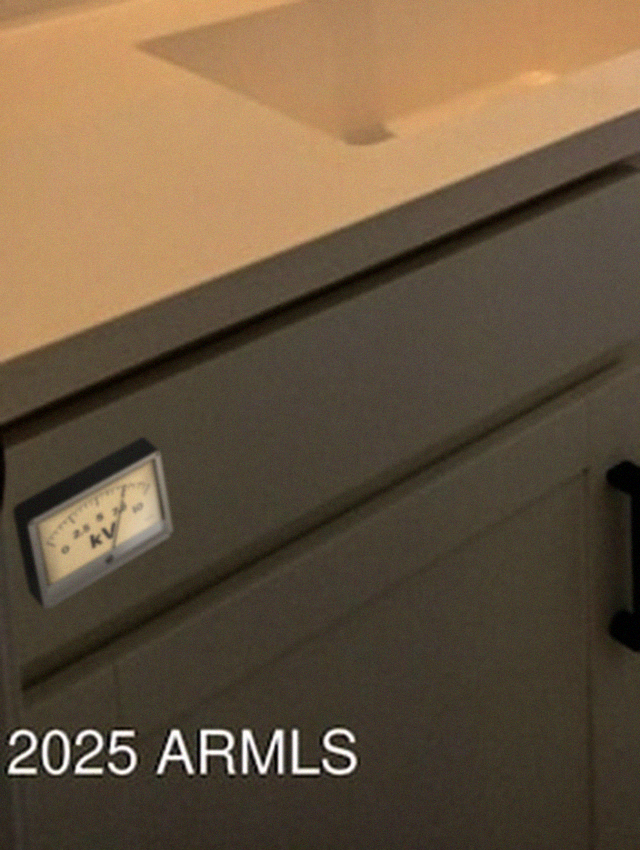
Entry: 7.5 kV
